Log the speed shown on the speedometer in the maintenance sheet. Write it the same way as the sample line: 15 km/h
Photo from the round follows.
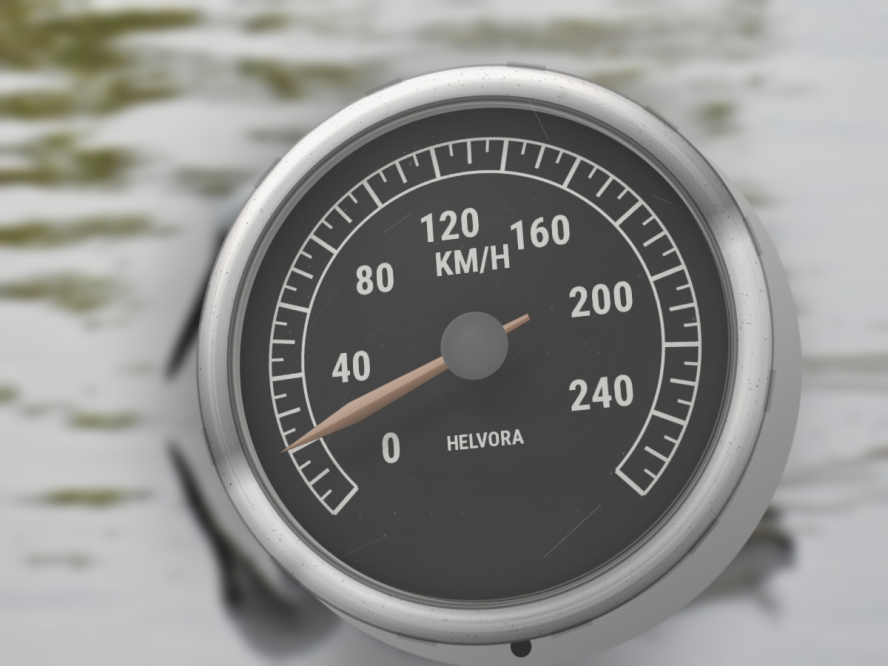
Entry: 20 km/h
